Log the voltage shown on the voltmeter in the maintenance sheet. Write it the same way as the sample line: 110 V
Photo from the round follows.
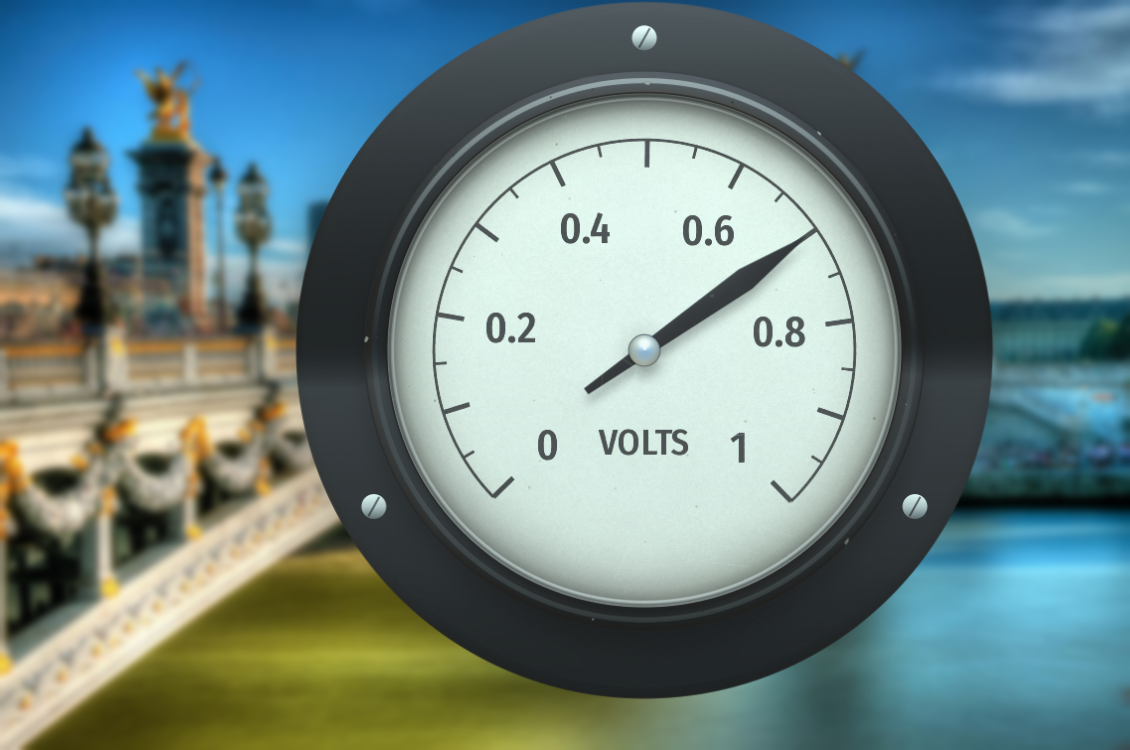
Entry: 0.7 V
